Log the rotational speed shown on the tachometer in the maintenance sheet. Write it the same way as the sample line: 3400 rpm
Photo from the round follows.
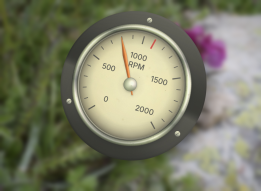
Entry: 800 rpm
